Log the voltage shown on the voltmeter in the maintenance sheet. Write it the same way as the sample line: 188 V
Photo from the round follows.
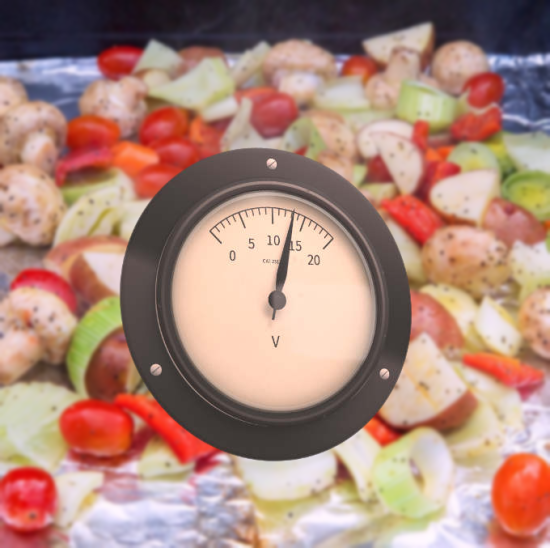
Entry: 13 V
